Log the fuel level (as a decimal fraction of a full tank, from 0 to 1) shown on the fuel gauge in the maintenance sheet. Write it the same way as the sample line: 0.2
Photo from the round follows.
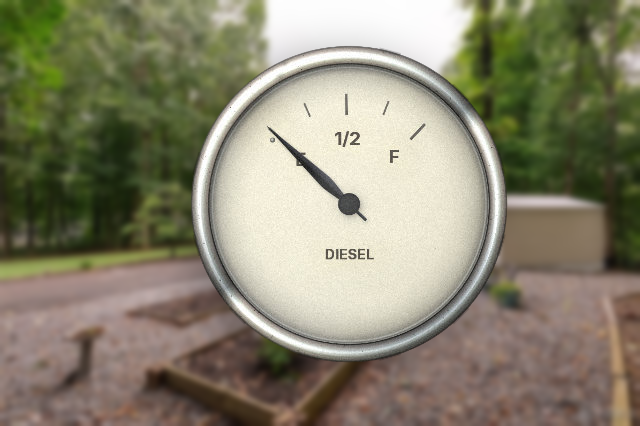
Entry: 0
